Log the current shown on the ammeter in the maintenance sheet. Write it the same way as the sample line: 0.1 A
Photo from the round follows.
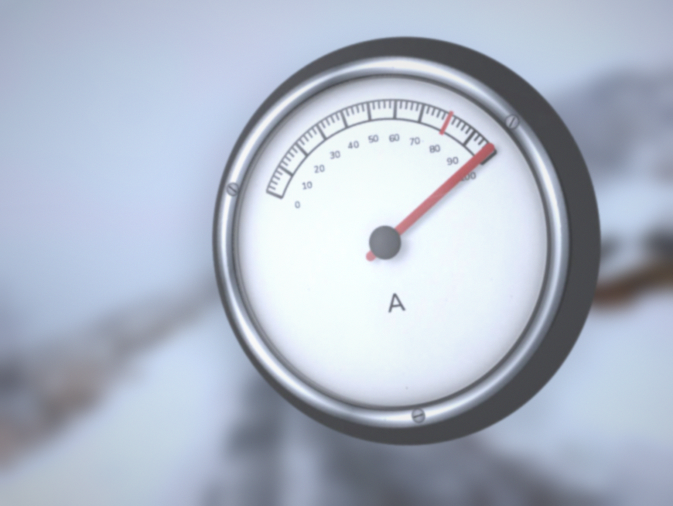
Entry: 98 A
